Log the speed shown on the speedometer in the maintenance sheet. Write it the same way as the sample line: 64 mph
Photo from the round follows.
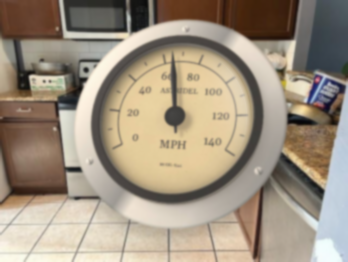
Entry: 65 mph
